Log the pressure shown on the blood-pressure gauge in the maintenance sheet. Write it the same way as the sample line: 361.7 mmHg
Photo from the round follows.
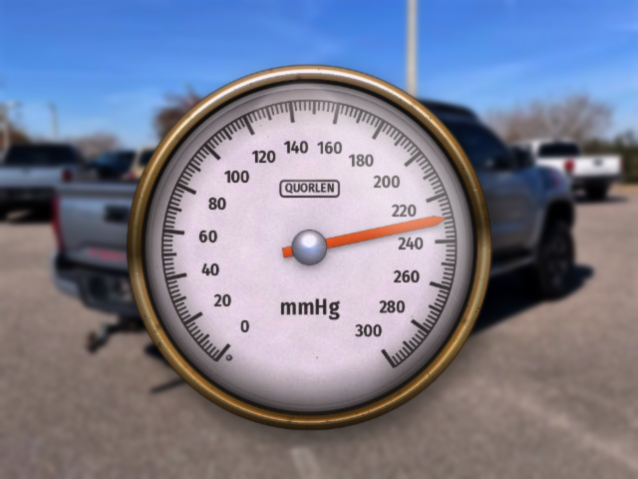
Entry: 230 mmHg
